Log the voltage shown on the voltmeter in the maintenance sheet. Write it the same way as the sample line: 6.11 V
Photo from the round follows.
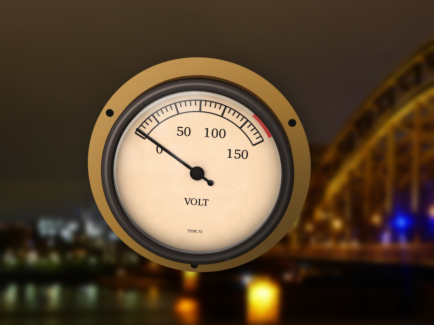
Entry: 5 V
